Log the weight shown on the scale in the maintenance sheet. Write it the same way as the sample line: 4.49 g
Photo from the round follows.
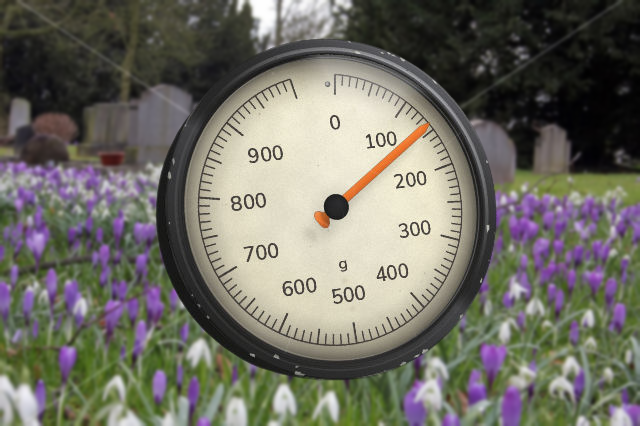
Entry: 140 g
